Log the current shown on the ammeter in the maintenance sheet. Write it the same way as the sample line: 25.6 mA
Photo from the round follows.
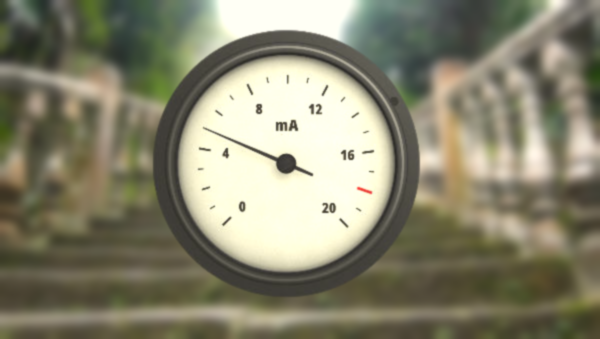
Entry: 5 mA
